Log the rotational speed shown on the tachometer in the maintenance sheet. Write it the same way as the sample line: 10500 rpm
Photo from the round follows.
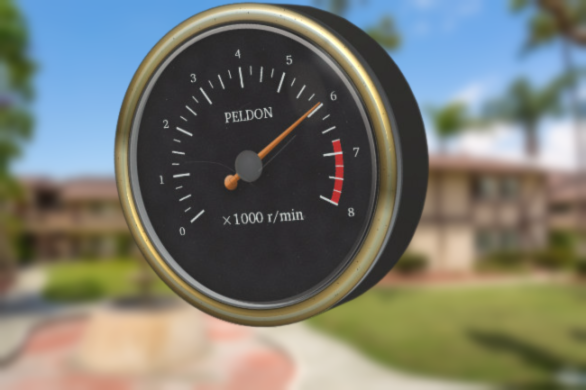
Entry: 6000 rpm
